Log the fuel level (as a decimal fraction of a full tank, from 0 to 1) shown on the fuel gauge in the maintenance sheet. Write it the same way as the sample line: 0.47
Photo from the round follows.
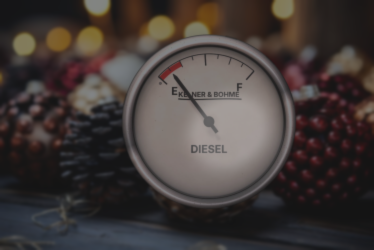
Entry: 0.125
